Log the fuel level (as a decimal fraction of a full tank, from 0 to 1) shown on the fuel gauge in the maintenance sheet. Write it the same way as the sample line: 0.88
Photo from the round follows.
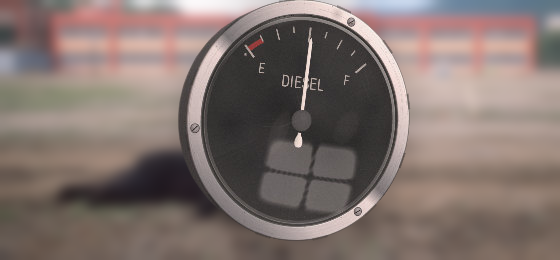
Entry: 0.5
